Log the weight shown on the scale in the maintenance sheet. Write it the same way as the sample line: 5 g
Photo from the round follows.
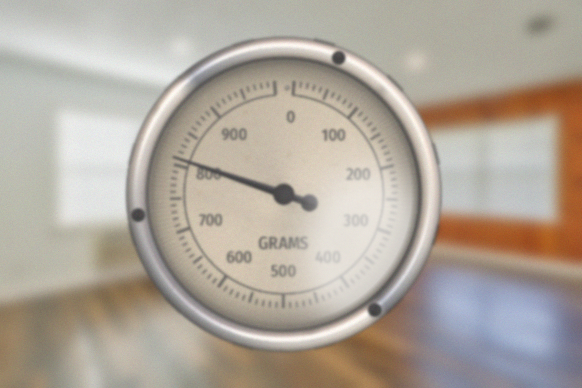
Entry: 810 g
